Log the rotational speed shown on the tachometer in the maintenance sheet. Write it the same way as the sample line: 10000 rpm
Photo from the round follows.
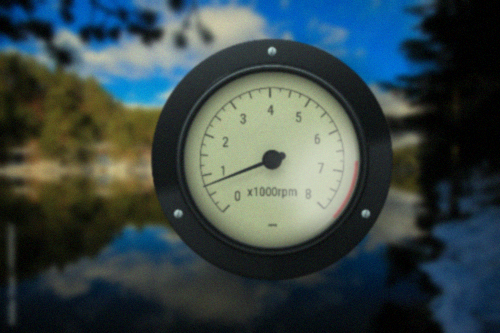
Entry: 750 rpm
